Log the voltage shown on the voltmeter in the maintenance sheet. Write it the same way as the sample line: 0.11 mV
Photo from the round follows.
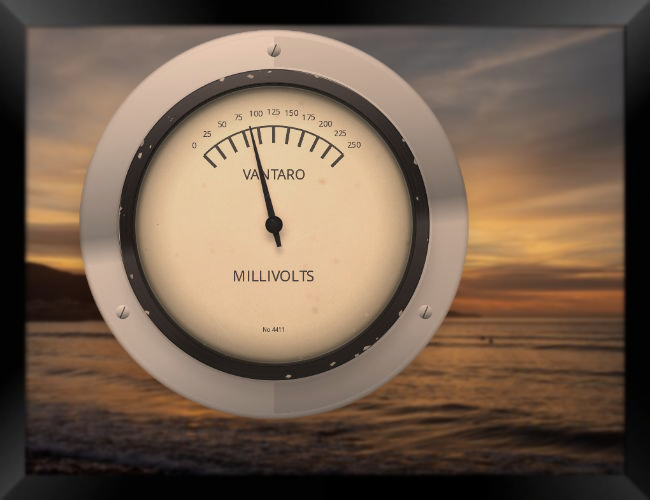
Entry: 87.5 mV
